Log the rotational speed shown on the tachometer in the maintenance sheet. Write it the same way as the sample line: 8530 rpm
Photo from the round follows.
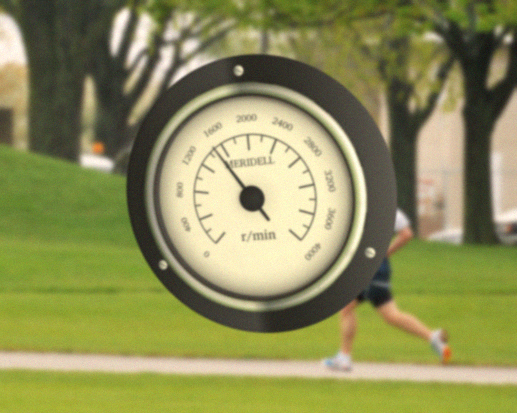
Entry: 1500 rpm
